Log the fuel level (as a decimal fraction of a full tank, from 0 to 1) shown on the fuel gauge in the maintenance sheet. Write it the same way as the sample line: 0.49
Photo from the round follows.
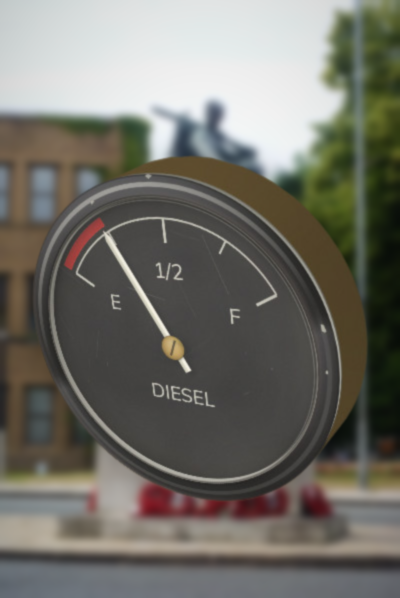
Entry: 0.25
